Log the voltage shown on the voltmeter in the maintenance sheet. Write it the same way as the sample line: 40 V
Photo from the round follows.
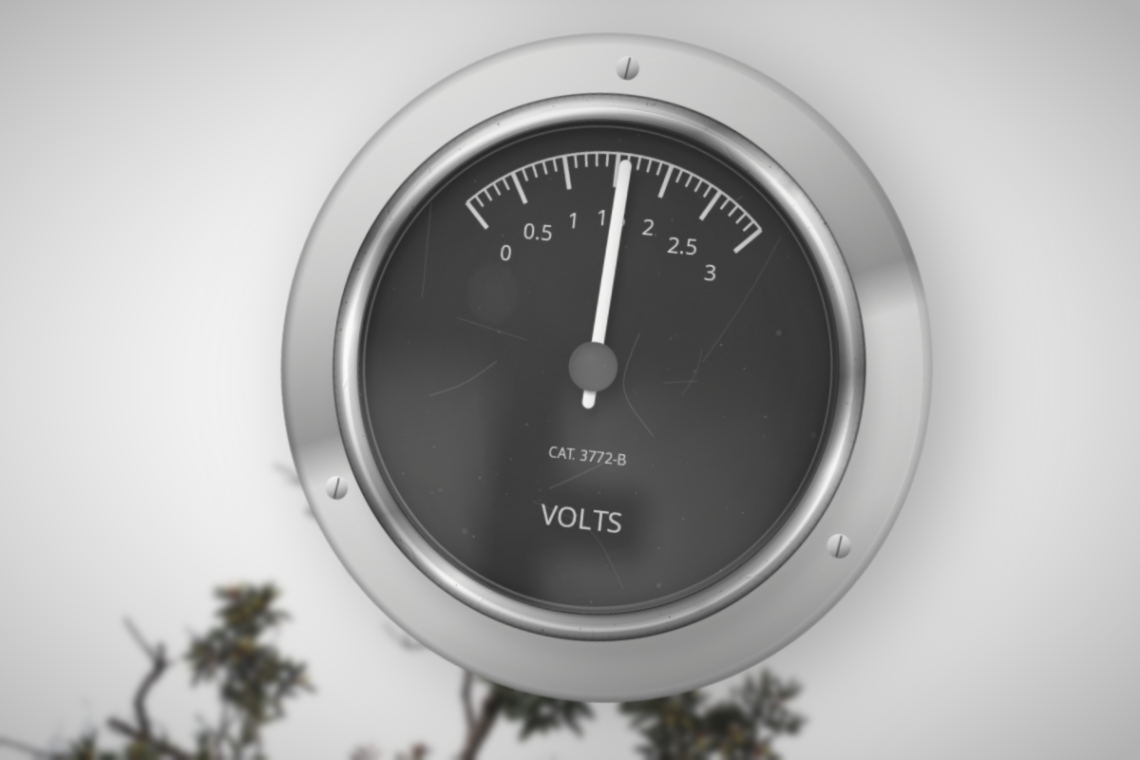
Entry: 1.6 V
